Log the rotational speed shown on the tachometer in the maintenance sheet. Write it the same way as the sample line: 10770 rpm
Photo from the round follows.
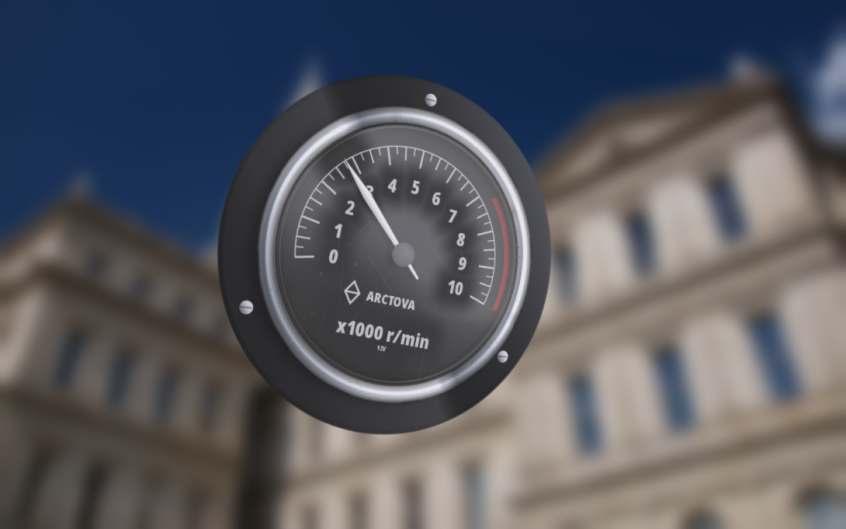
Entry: 2750 rpm
